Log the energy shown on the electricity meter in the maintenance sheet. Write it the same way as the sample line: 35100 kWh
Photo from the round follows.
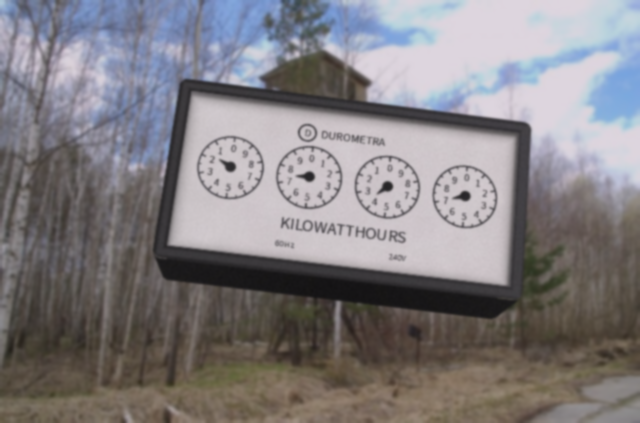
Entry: 1737 kWh
